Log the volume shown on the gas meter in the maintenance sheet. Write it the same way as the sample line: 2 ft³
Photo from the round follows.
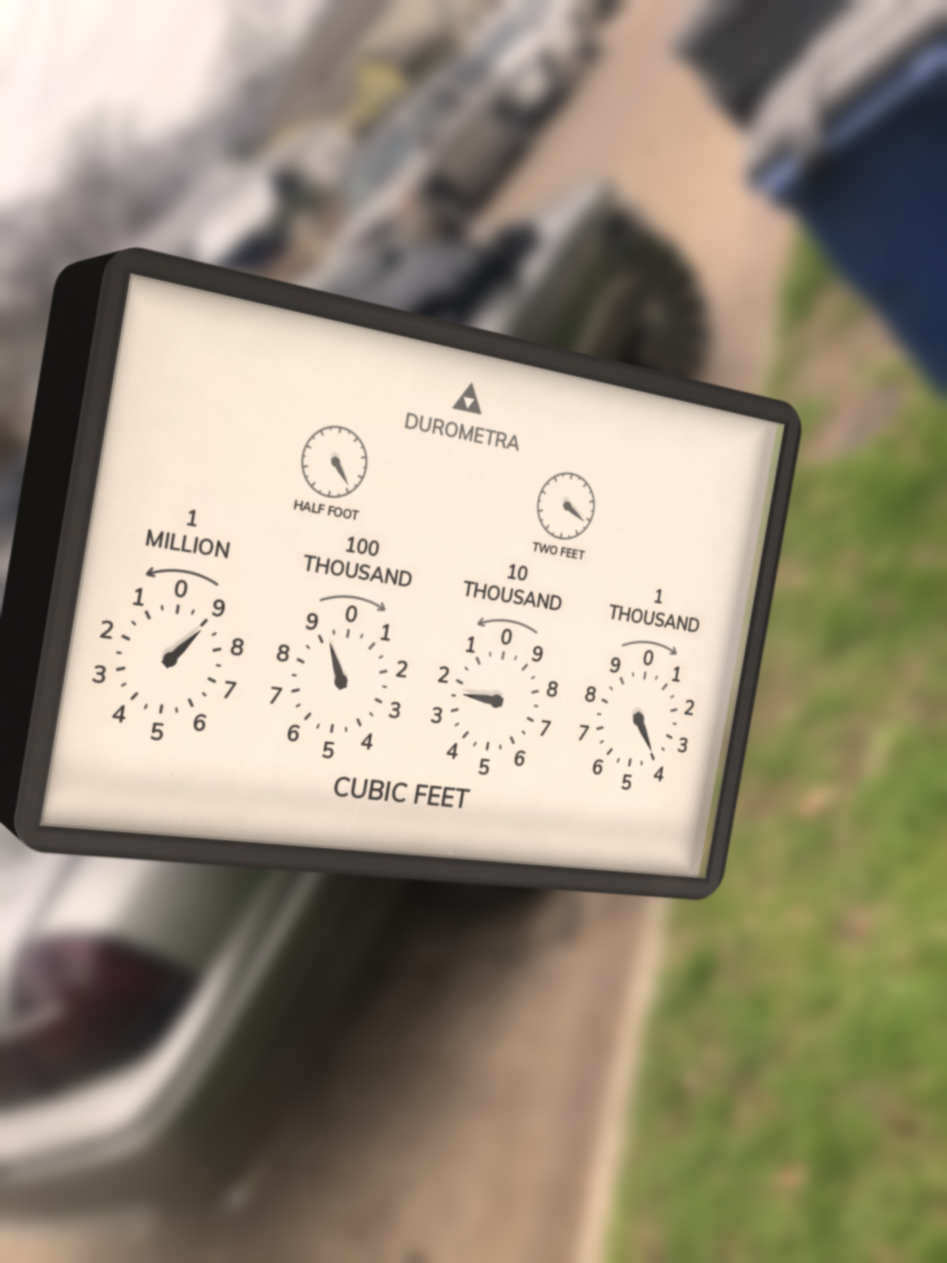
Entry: 892400 ft³
